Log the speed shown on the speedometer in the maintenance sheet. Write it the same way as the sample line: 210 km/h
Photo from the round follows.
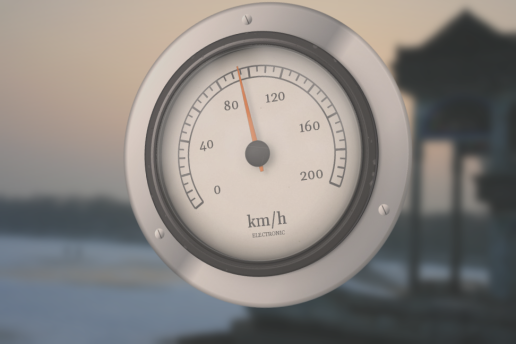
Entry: 95 km/h
